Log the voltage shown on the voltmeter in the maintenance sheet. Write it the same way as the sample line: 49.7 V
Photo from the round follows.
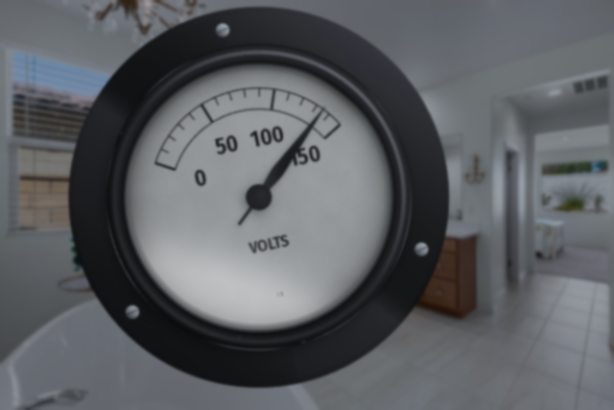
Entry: 135 V
